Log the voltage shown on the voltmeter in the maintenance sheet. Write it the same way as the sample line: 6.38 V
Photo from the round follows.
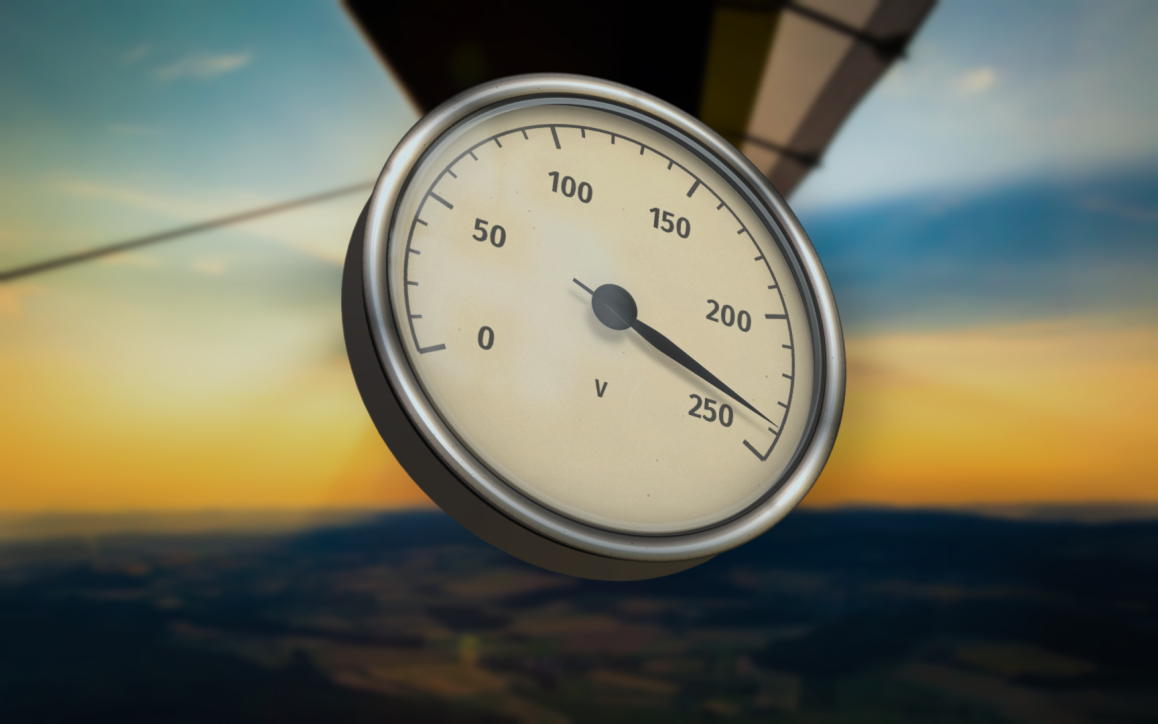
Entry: 240 V
